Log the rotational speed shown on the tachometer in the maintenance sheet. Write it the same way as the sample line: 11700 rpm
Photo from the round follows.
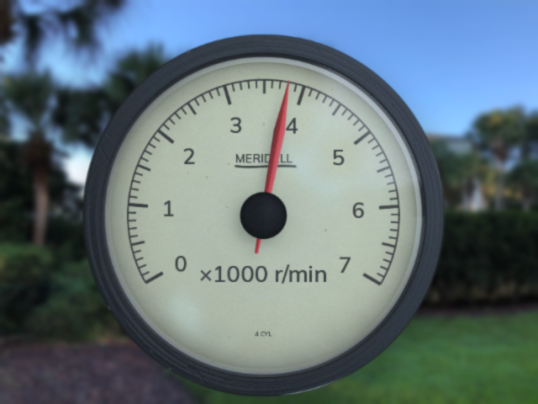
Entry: 3800 rpm
